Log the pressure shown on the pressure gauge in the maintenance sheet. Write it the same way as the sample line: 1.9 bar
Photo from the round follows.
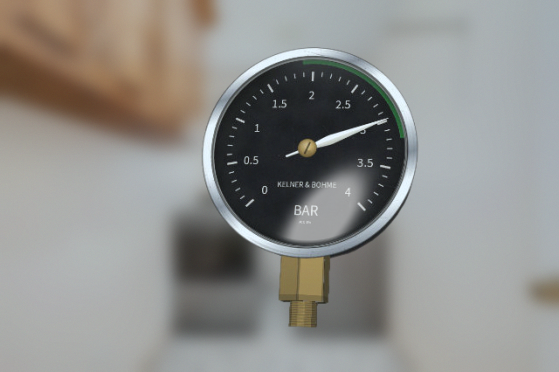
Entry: 3 bar
